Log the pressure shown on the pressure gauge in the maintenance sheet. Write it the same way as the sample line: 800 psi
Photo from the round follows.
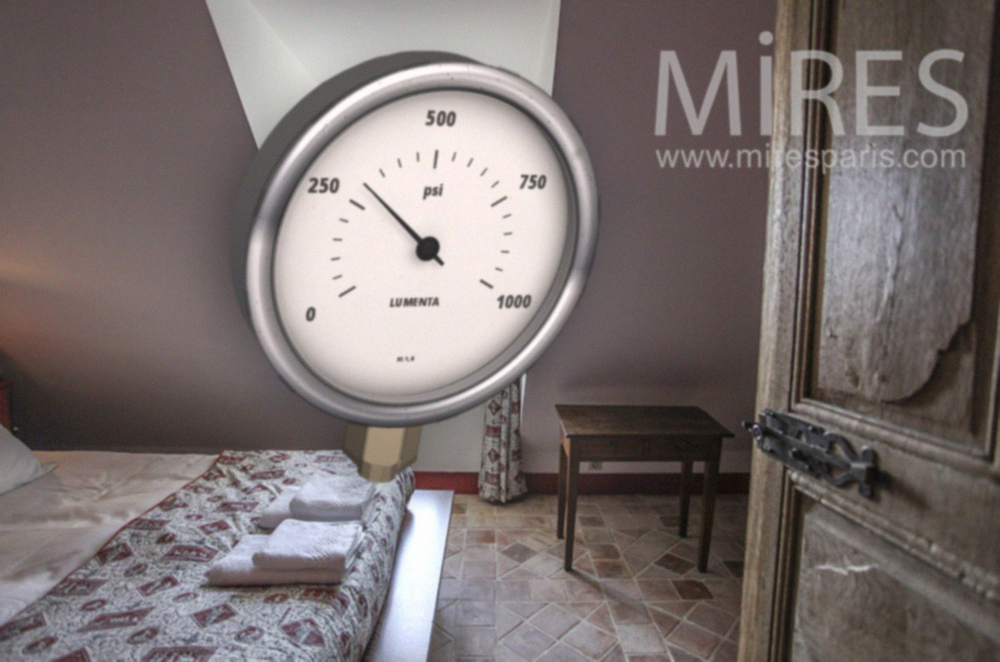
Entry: 300 psi
